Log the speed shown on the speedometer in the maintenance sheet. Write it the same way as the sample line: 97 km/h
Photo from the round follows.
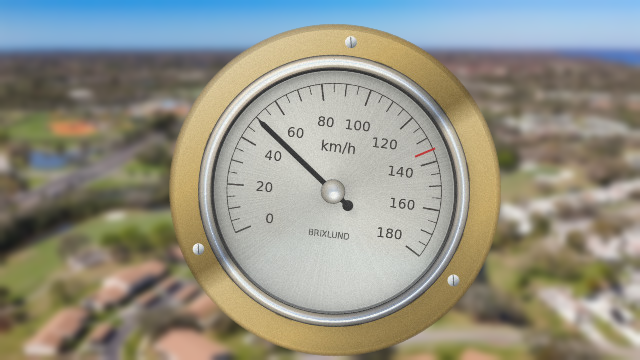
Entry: 50 km/h
